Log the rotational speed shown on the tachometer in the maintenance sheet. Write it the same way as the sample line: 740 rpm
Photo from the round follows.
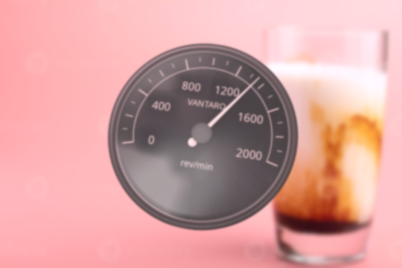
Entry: 1350 rpm
